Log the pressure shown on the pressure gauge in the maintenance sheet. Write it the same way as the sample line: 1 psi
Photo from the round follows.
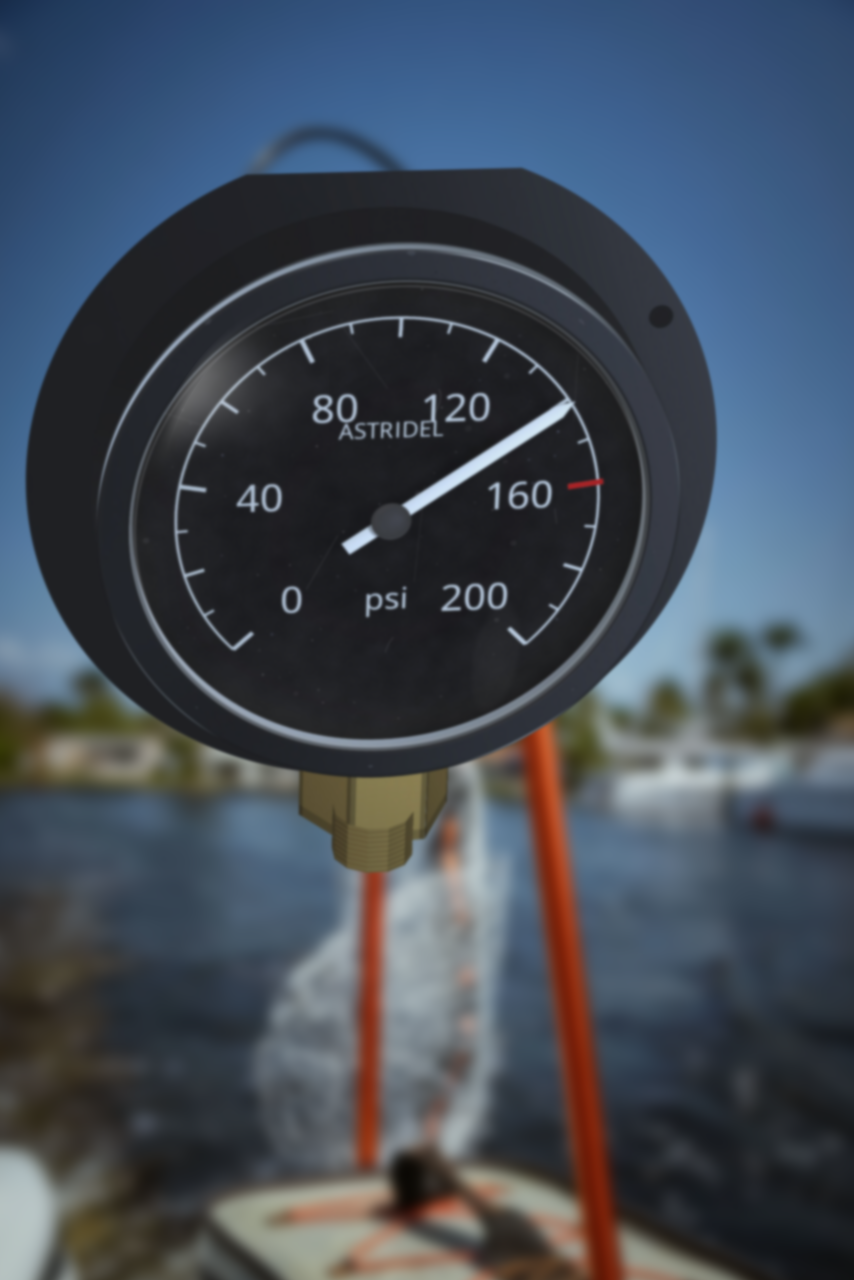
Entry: 140 psi
